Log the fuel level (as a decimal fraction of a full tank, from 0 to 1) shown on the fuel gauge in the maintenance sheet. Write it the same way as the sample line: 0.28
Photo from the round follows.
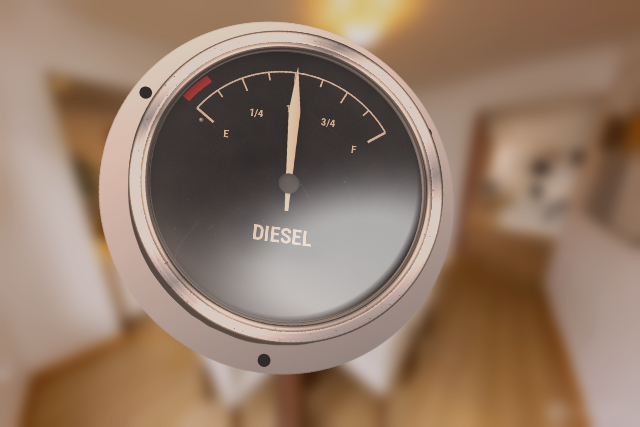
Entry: 0.5
